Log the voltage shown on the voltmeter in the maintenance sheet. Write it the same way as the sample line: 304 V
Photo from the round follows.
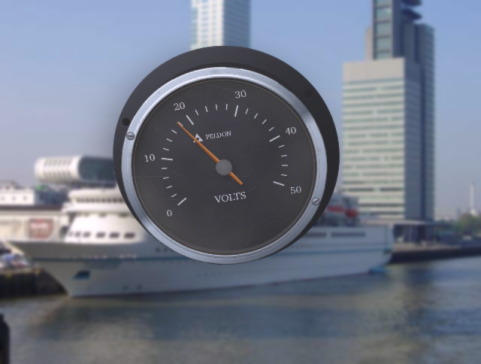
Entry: 18 V
